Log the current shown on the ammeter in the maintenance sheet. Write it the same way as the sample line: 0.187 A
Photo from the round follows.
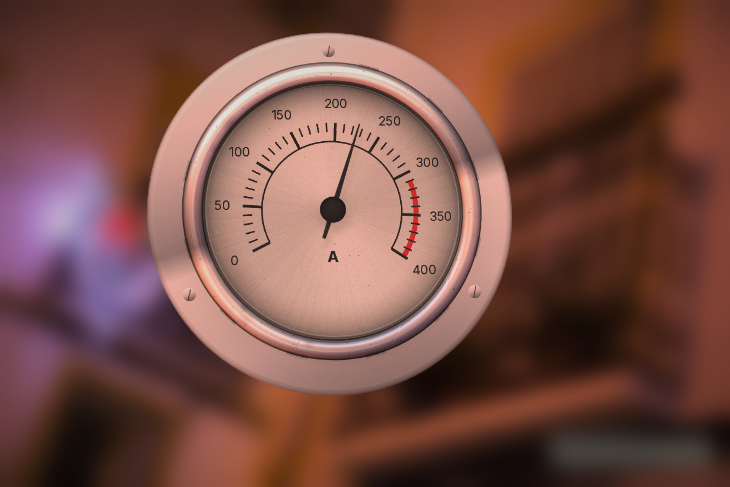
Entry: 225 A
